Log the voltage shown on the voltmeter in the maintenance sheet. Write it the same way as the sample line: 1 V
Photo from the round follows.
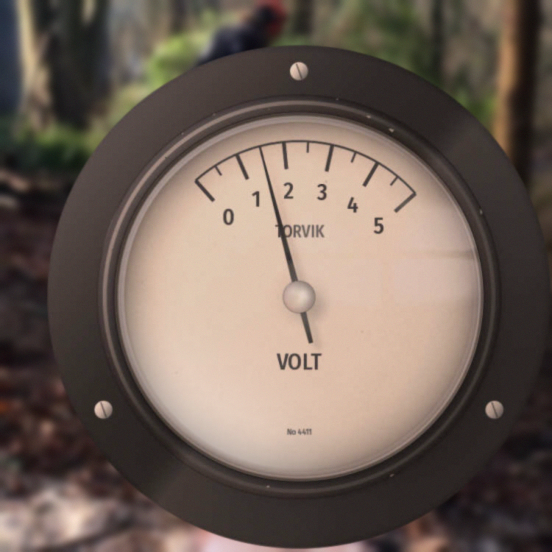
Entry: 1.5 V
